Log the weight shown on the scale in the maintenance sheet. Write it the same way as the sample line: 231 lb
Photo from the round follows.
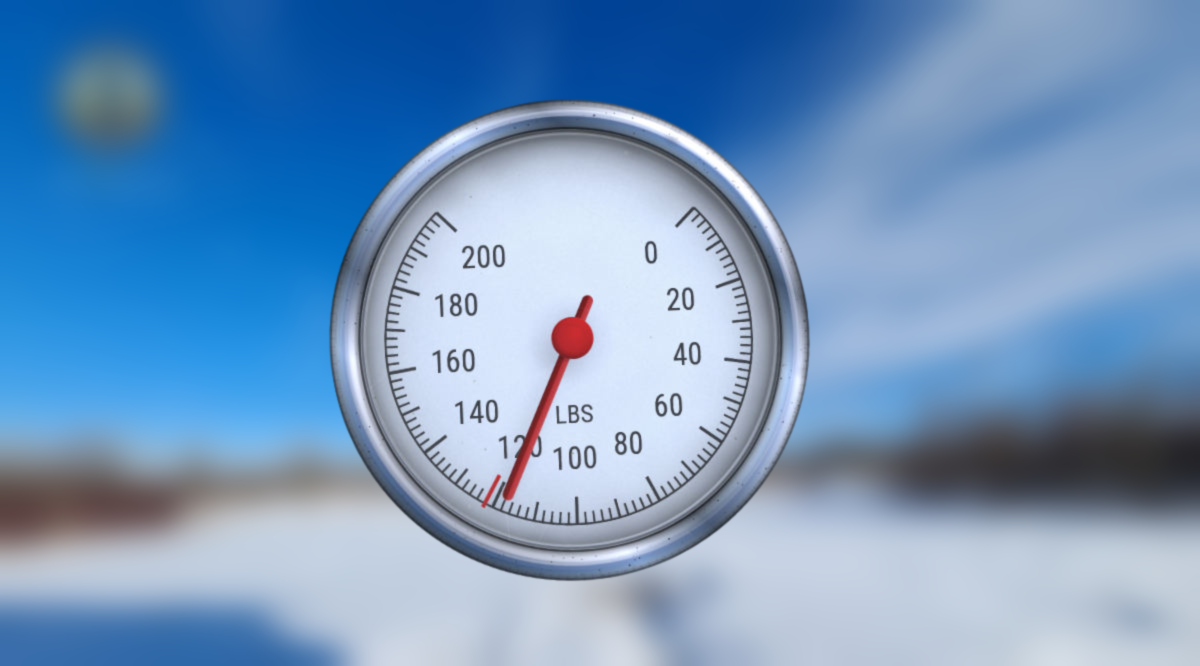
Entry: 118 lb
